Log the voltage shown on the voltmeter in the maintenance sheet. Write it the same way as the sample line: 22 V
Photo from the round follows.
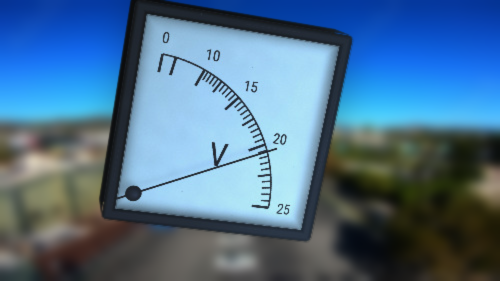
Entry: 20.5 V
